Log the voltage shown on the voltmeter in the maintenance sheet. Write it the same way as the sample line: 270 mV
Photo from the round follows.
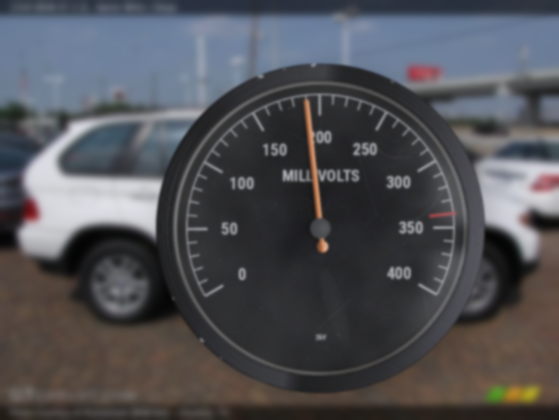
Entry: 190 mV
